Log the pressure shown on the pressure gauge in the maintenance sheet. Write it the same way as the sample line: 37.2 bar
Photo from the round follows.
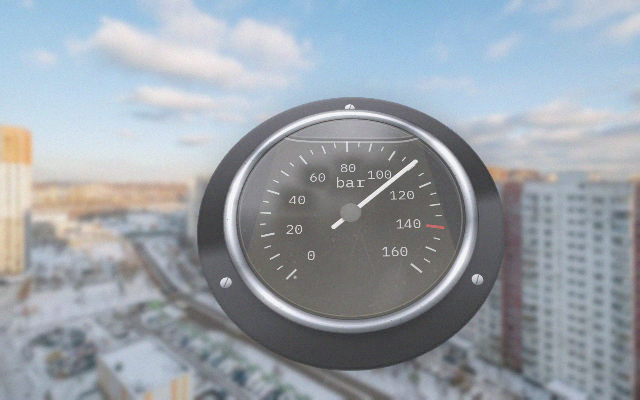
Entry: 110 bar
